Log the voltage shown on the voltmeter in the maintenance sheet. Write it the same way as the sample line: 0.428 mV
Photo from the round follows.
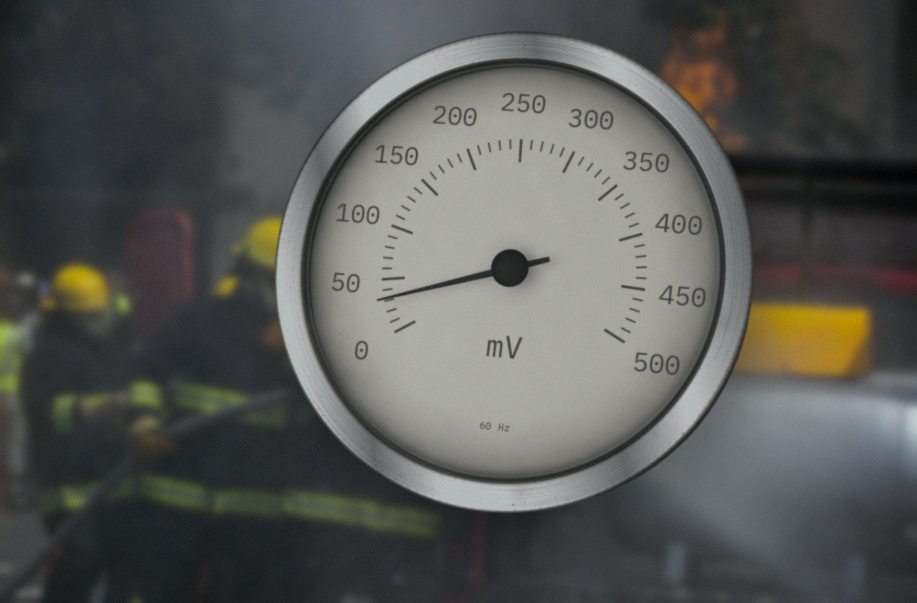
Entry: 30 mV
